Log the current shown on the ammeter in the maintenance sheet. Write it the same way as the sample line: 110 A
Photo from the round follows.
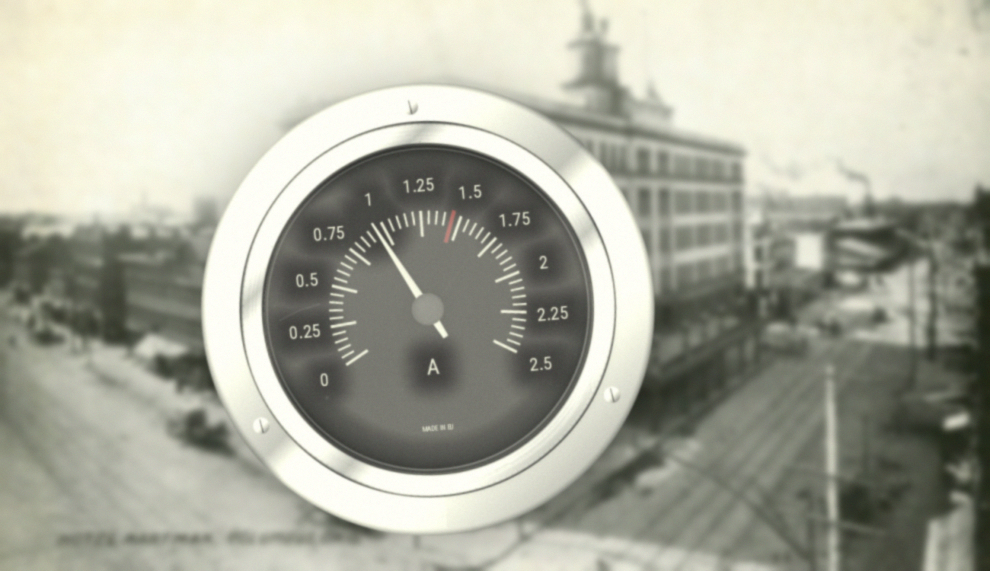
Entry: 0.95 A
